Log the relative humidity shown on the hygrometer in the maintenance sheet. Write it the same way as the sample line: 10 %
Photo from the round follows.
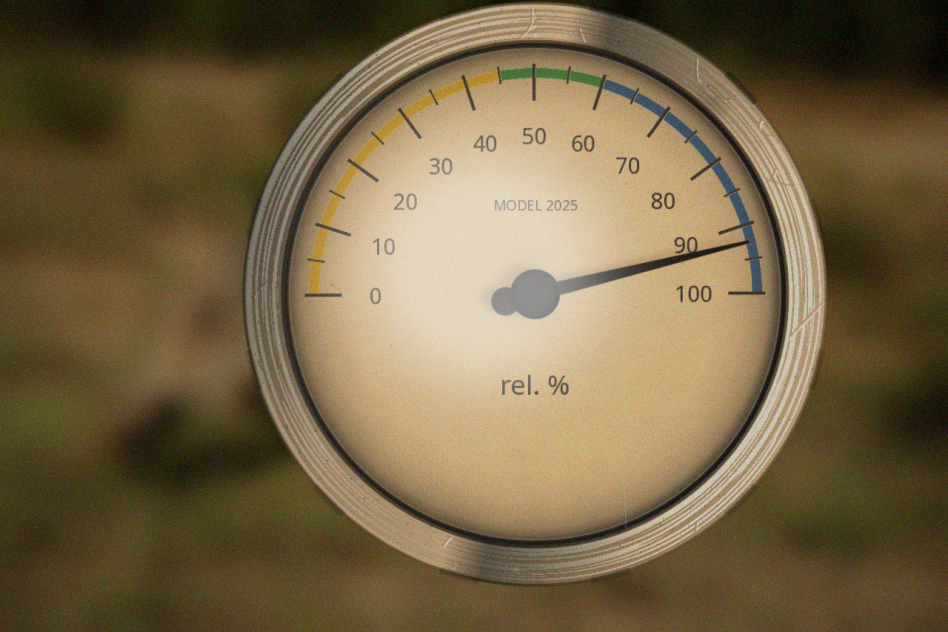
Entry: 92.5 %
